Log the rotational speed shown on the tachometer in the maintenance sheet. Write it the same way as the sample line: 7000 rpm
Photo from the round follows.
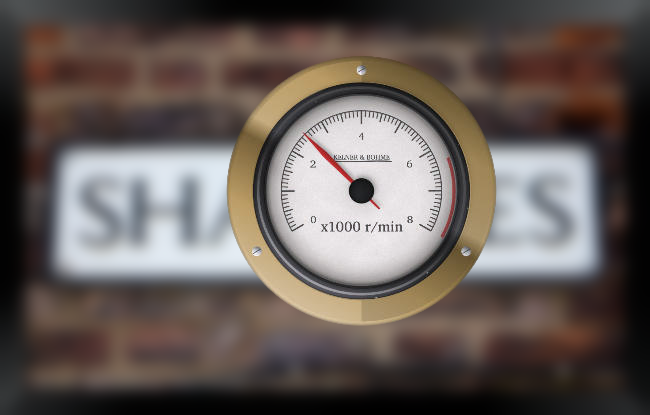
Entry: 2500 rpm
